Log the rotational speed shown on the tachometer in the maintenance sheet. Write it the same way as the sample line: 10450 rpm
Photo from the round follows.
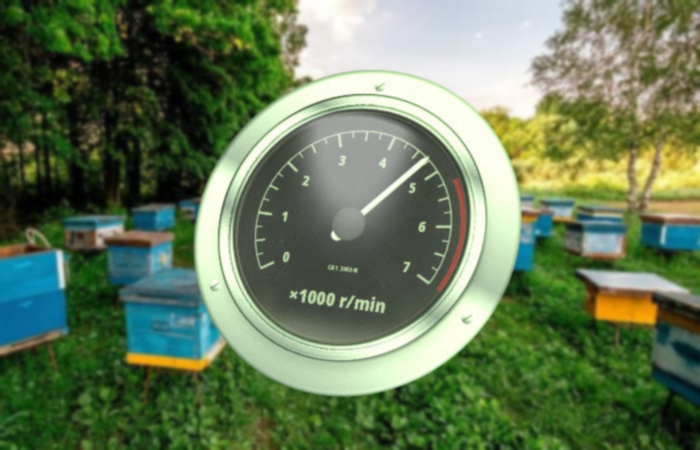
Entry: 4750 rpm
